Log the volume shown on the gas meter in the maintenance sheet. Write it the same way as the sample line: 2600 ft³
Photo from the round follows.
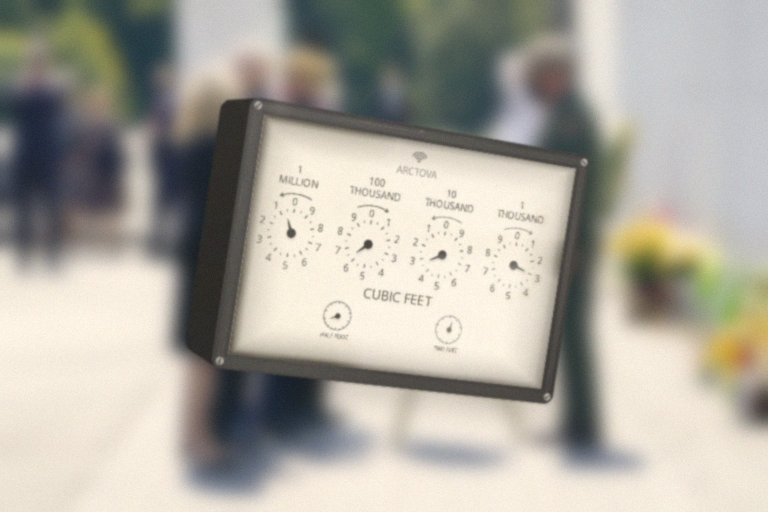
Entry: 63300 ft³
